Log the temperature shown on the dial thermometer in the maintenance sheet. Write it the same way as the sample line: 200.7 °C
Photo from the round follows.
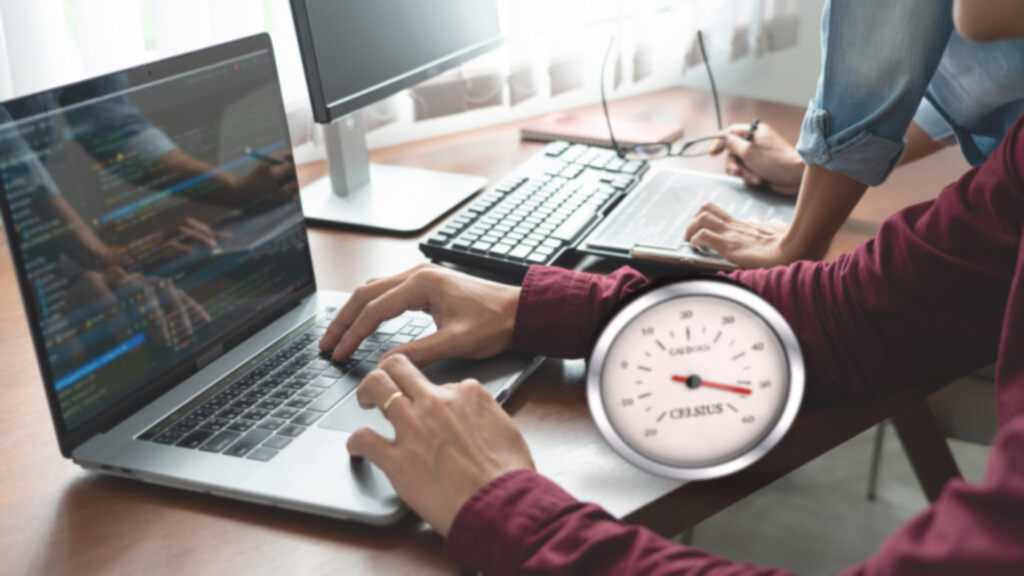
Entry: 52.5 °C
